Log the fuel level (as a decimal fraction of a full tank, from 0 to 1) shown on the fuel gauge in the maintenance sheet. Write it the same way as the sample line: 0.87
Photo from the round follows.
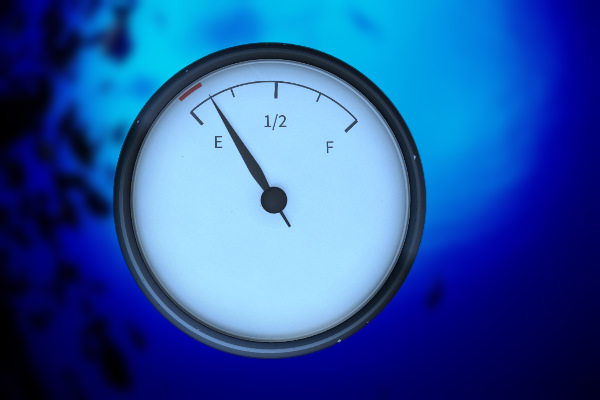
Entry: 0.125
